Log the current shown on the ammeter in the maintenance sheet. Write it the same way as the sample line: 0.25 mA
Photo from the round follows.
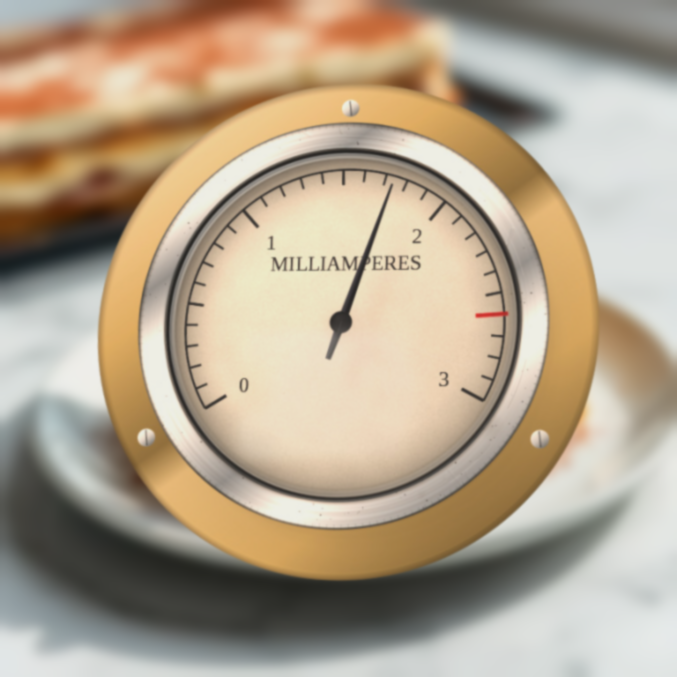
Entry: 1.75 mA
